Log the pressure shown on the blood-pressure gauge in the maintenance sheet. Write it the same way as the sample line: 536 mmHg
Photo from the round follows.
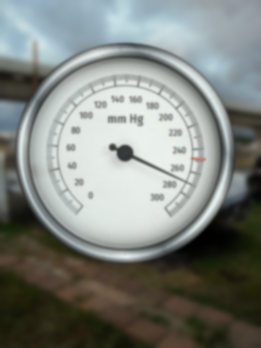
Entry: 270 mmHg
